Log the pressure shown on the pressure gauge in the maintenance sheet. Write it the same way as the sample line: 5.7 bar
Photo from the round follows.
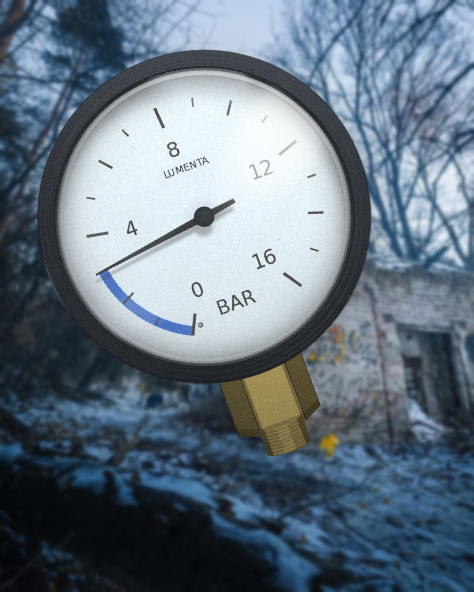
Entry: 3 bar
